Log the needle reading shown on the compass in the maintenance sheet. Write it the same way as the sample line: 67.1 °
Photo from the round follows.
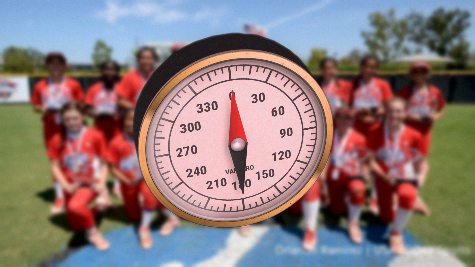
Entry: 0 °
